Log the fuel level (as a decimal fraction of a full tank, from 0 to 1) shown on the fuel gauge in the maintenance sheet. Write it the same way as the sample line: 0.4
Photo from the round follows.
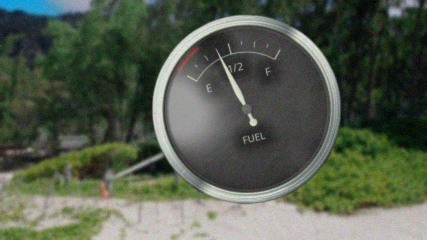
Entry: 0.375
